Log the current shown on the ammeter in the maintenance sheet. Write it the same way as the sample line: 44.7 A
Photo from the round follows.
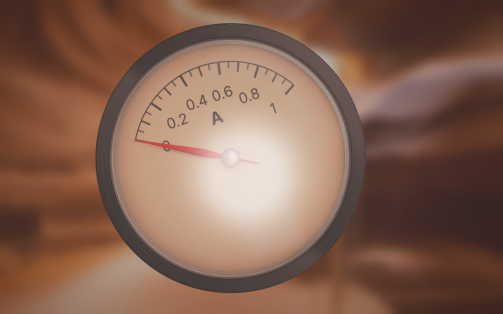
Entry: 0 A
